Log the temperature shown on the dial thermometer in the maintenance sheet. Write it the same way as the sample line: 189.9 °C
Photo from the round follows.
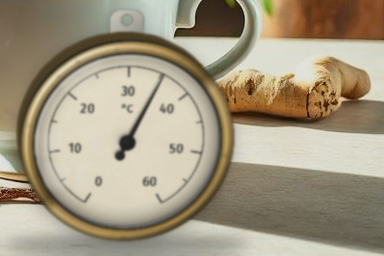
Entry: 35 °C
